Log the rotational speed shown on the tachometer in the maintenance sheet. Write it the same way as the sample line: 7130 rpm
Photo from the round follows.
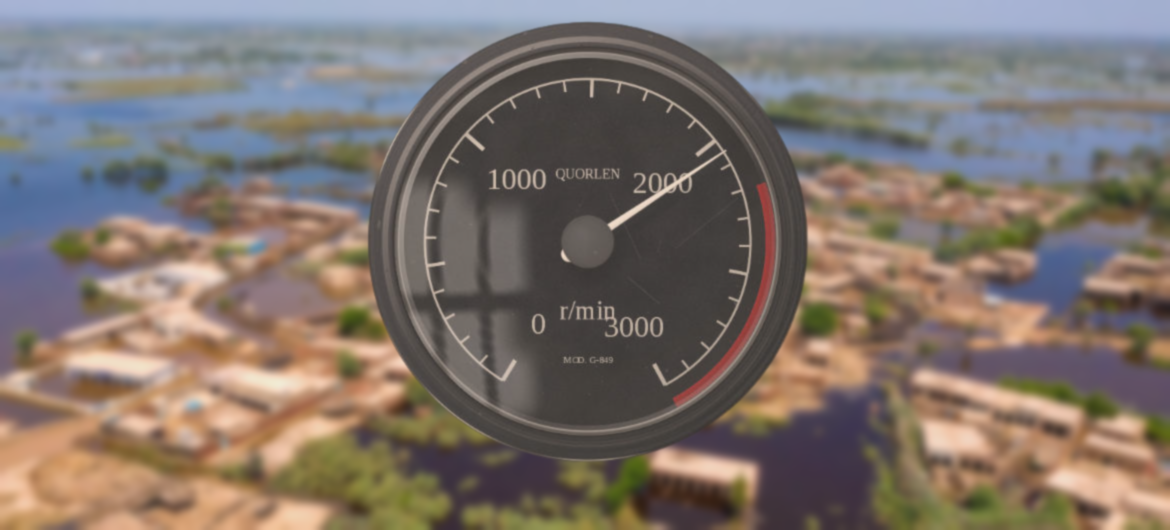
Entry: 2050 rpm
